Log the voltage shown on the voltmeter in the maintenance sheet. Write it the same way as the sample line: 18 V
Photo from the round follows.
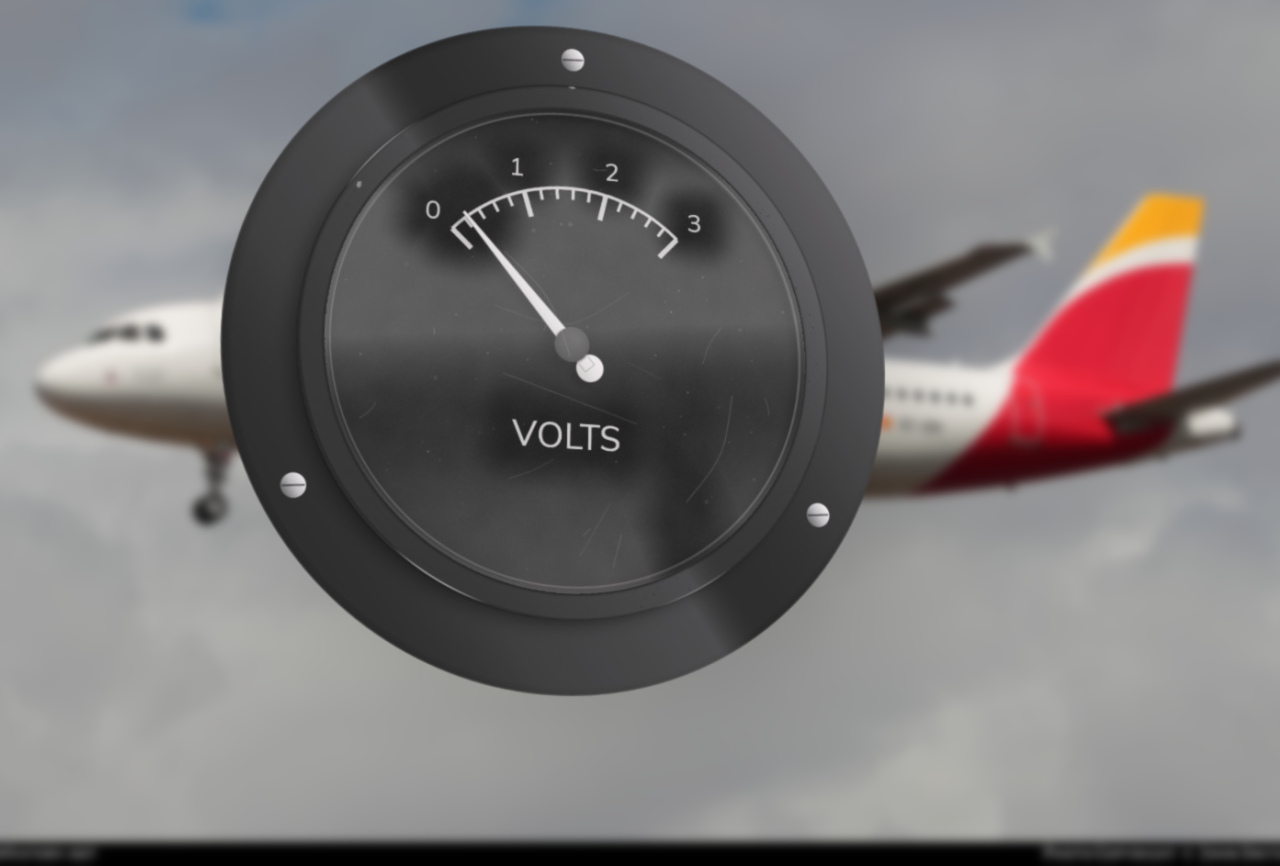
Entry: 0.2 V
